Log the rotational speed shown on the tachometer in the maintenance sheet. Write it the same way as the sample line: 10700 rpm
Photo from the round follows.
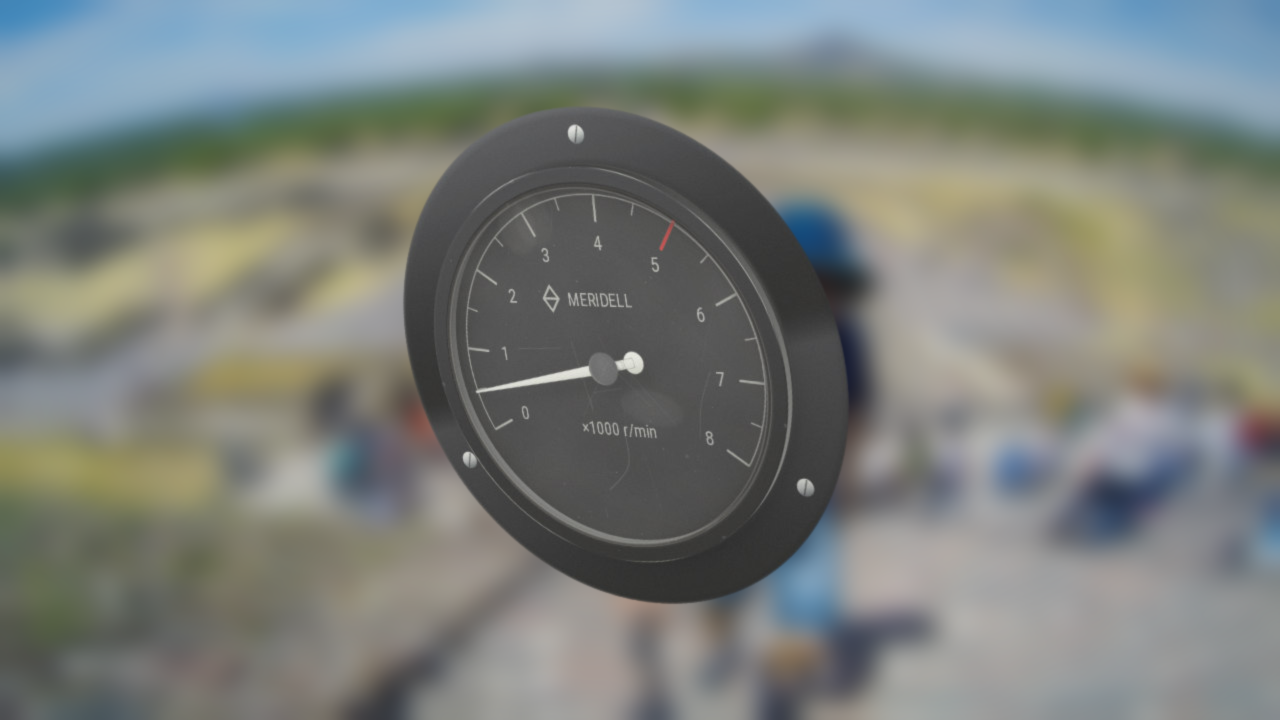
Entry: 500 rpm
